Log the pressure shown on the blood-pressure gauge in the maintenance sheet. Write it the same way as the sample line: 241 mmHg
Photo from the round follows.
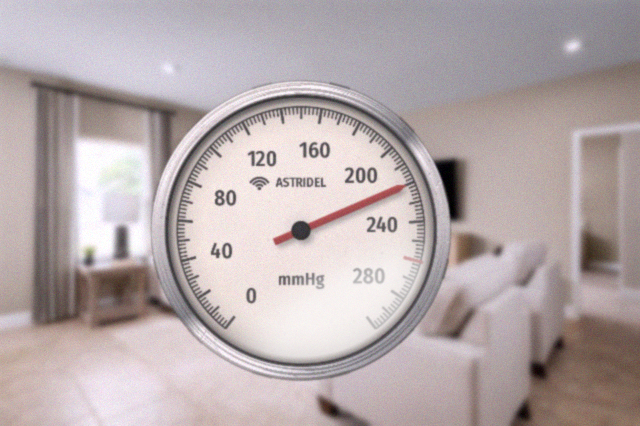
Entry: 220 mmHg
